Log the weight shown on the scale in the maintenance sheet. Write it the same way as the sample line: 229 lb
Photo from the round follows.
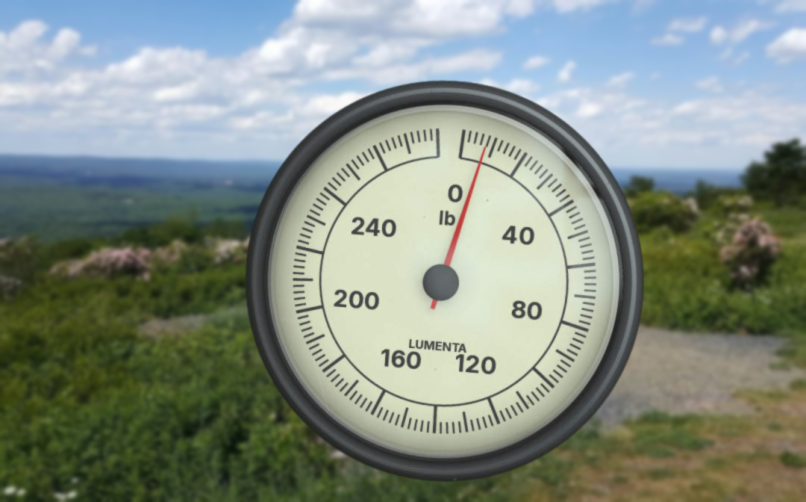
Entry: 8 lb
